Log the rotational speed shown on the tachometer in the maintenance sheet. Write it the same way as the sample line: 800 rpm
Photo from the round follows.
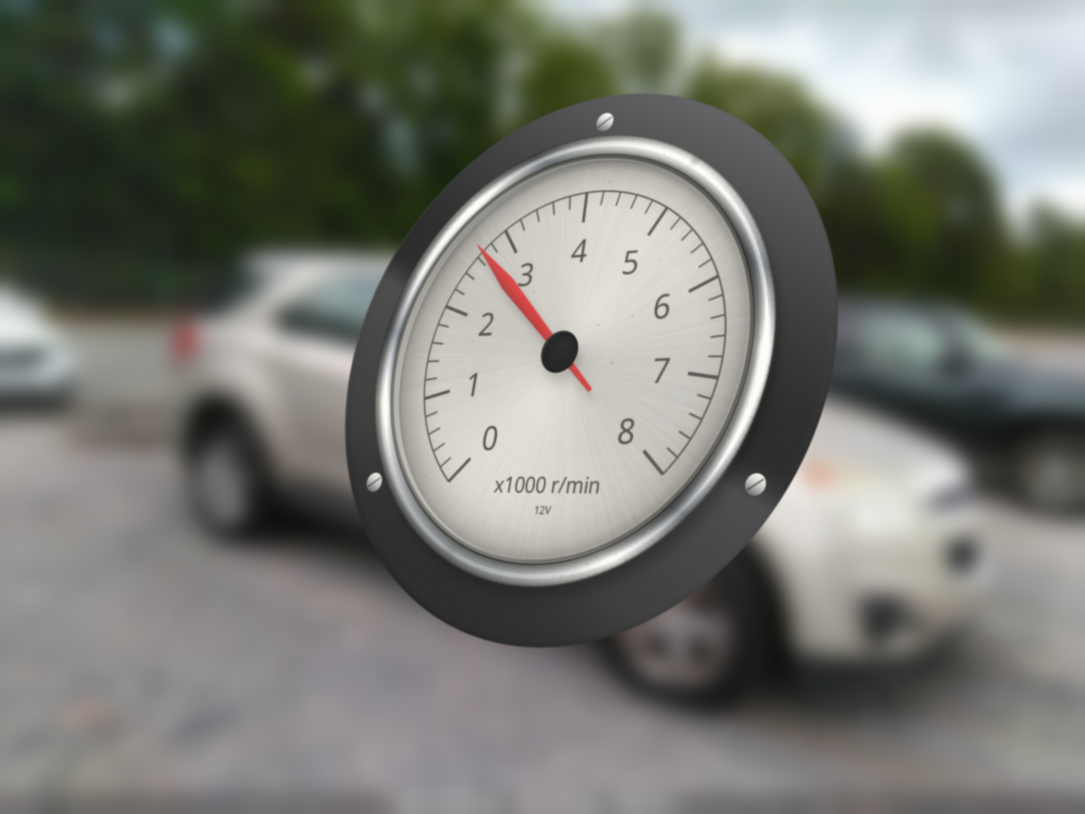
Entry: 2700 rpm
